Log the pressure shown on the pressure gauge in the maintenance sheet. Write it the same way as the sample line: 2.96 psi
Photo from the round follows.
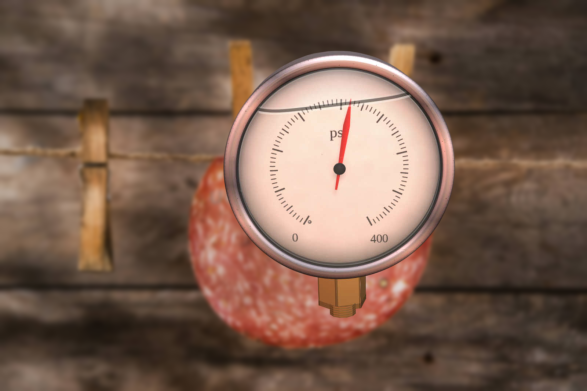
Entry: 210 psi
